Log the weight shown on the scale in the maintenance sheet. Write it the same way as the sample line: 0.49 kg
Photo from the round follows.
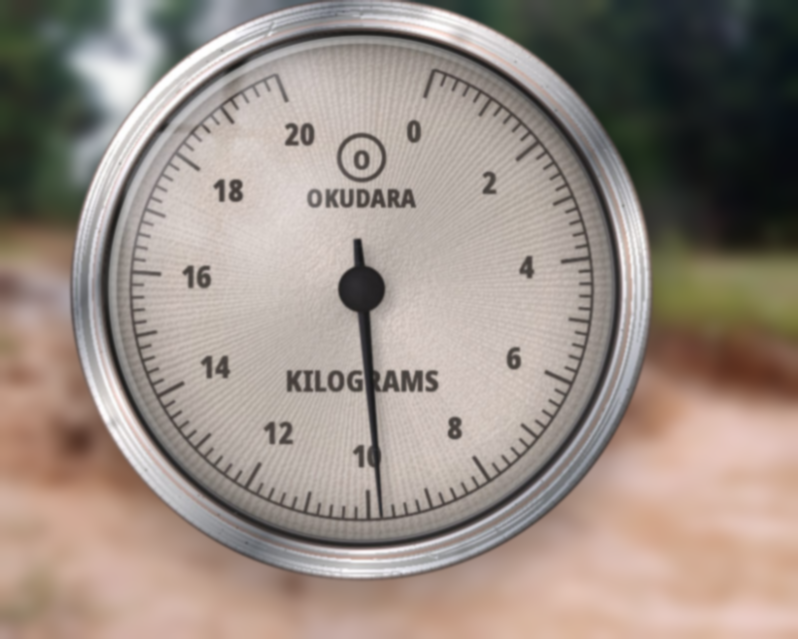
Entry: 9.8 kg
